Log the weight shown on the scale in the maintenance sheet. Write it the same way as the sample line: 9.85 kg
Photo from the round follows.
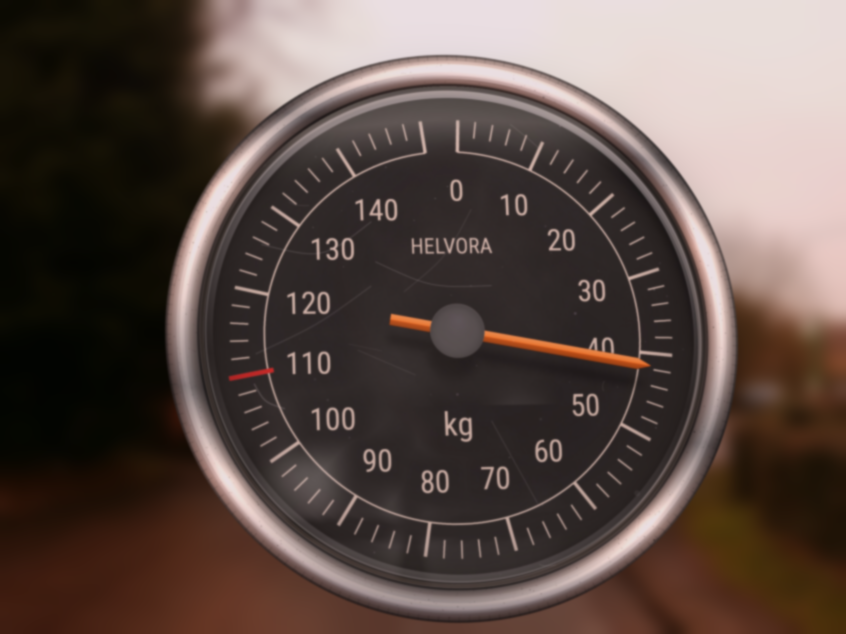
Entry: 42 kg
